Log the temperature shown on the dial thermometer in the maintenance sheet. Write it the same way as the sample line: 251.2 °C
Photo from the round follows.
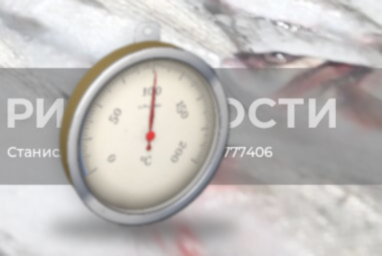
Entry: 100 °C
